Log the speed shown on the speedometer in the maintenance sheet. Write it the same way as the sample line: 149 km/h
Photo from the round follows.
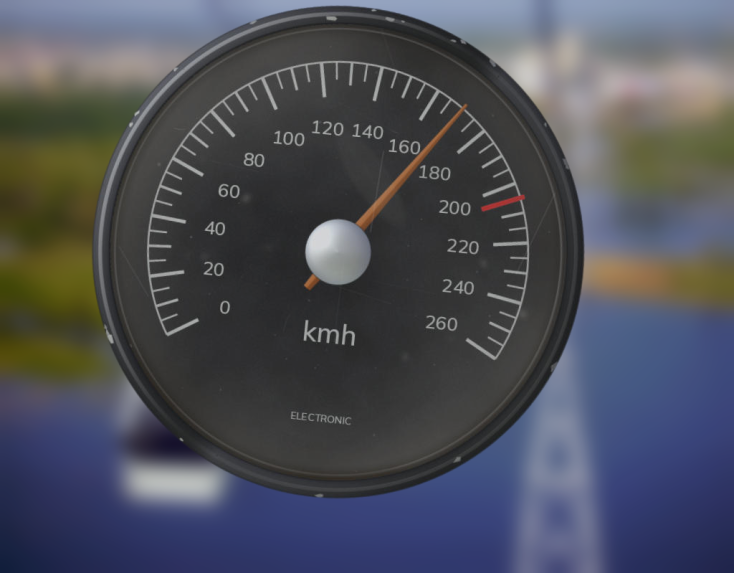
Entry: 170 km/h
